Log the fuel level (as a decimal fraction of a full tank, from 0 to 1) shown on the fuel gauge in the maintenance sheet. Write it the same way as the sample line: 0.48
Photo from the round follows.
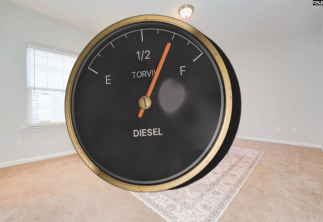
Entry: 0.75
